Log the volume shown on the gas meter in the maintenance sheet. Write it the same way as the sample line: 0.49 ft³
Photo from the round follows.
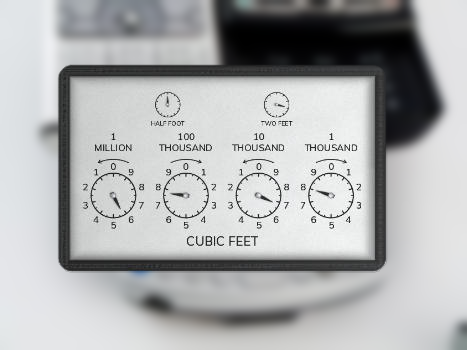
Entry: 576800 ft³
